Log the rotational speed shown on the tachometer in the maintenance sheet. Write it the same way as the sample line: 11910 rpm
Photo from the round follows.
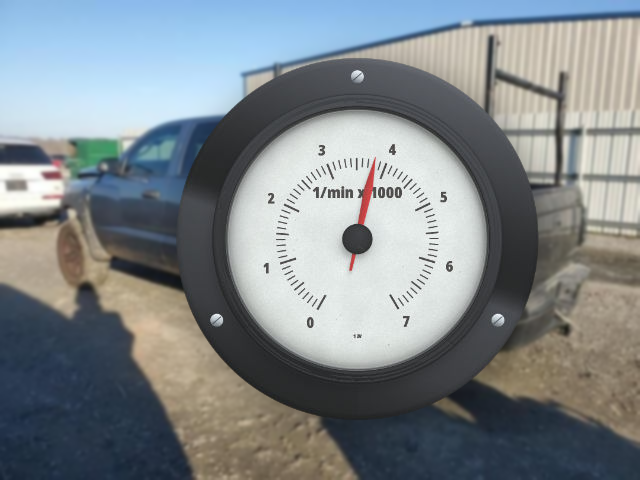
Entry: 3800 rpm
